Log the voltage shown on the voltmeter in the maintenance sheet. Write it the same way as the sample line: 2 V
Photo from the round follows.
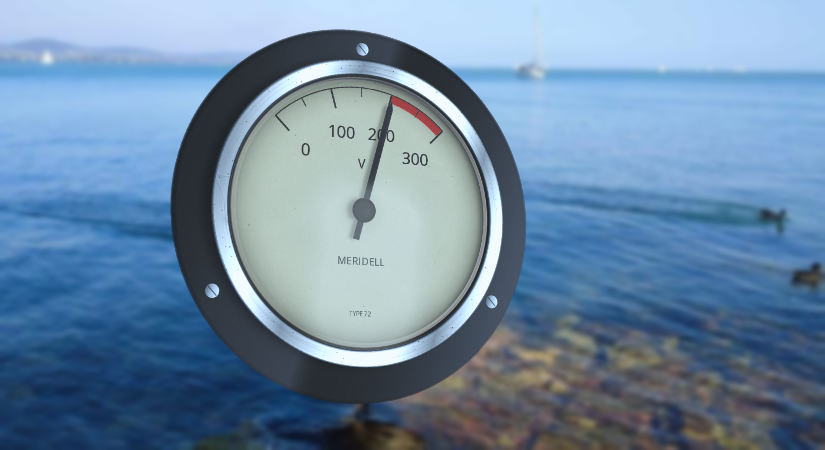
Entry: 200 V
